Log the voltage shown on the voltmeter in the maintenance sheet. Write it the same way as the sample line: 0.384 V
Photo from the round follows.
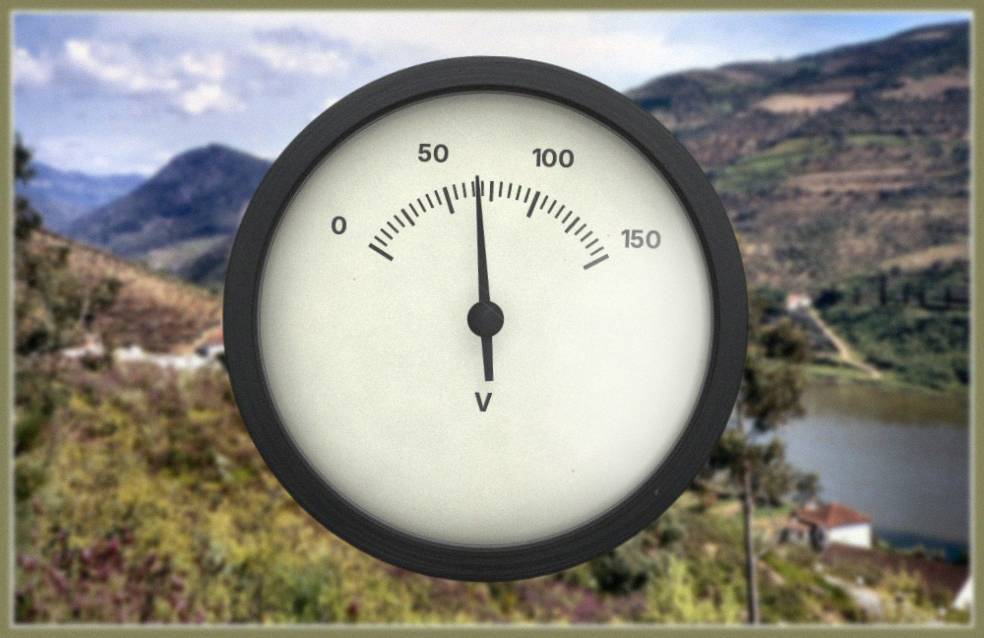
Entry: 67.5 V
